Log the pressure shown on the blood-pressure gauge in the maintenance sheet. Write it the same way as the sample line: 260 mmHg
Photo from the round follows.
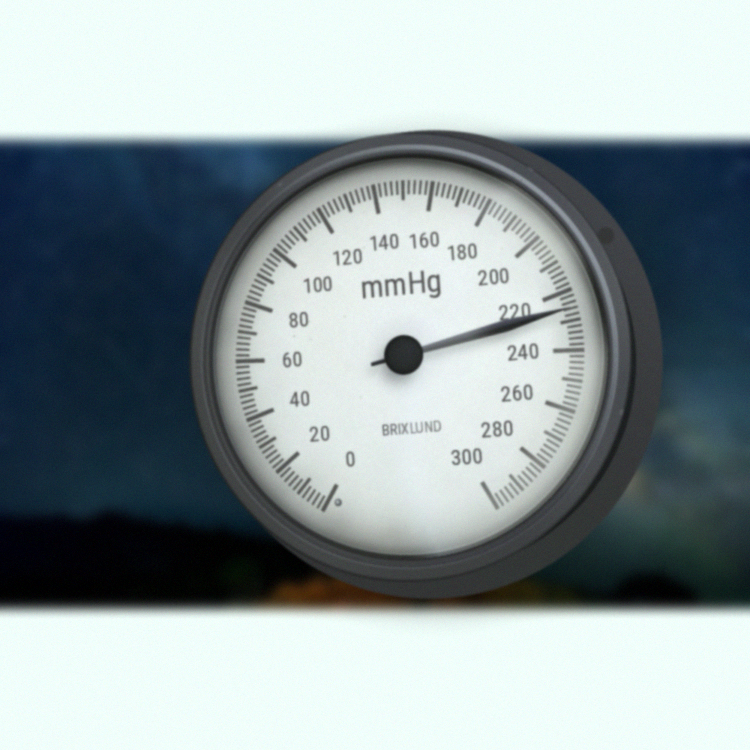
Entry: 226 mmHg
